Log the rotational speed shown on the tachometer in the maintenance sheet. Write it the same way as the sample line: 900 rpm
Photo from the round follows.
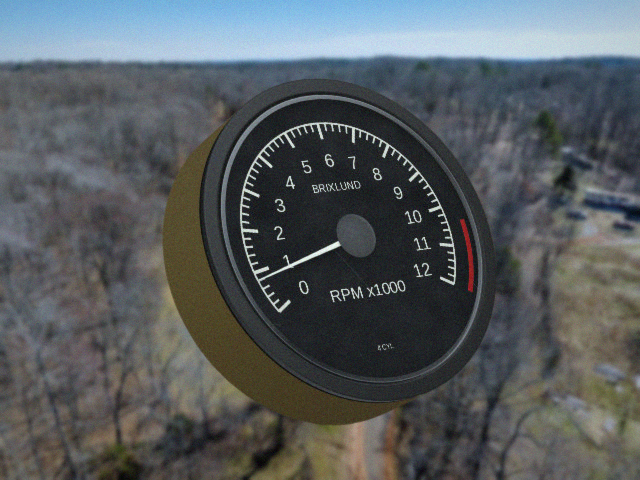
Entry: 800 rpm
